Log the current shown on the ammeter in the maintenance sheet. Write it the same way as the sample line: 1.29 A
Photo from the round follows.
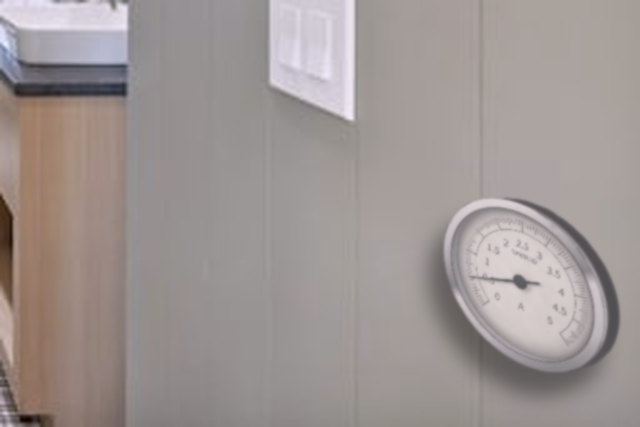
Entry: 0.5 A
